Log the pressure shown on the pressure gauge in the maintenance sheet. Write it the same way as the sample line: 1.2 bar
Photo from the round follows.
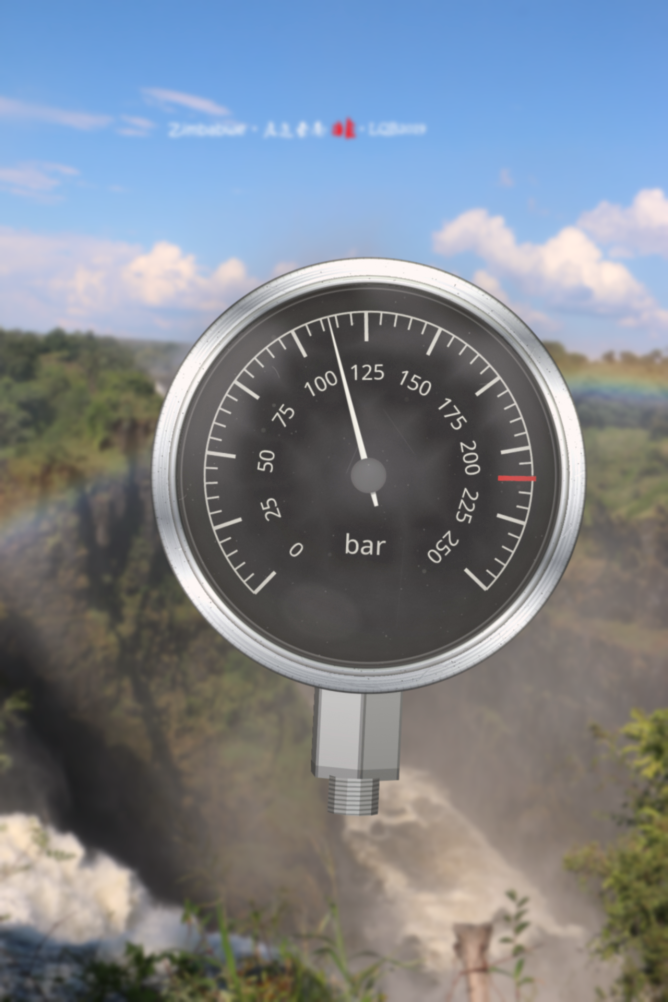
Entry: 112.5 bar
